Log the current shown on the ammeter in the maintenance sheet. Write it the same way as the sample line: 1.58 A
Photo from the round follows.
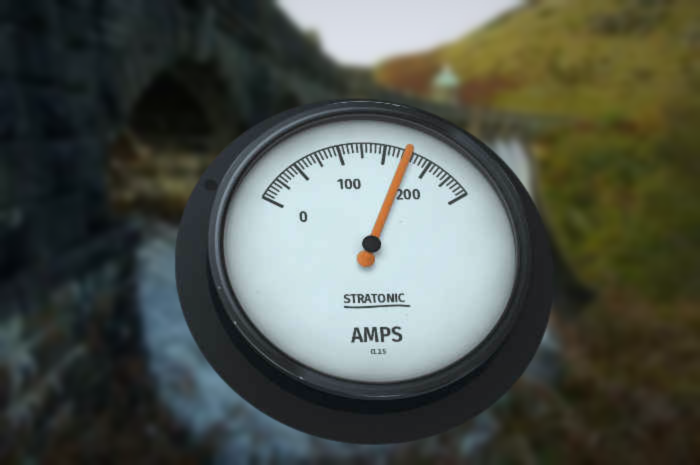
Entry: 175 A
